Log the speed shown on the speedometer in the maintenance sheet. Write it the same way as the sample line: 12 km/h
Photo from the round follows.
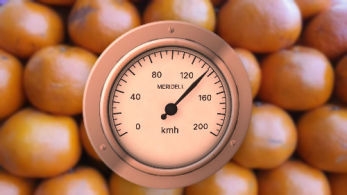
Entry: 135 km/h
